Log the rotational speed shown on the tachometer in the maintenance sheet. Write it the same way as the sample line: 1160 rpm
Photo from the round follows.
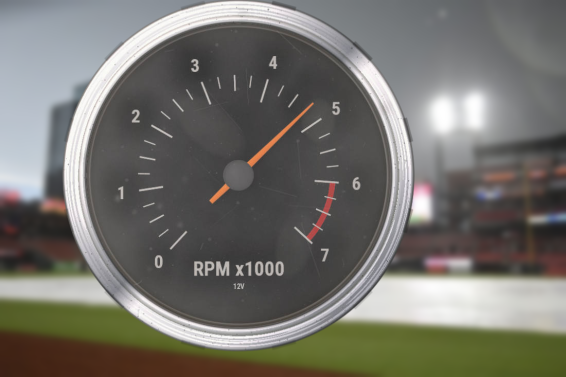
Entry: 4750 rpm
